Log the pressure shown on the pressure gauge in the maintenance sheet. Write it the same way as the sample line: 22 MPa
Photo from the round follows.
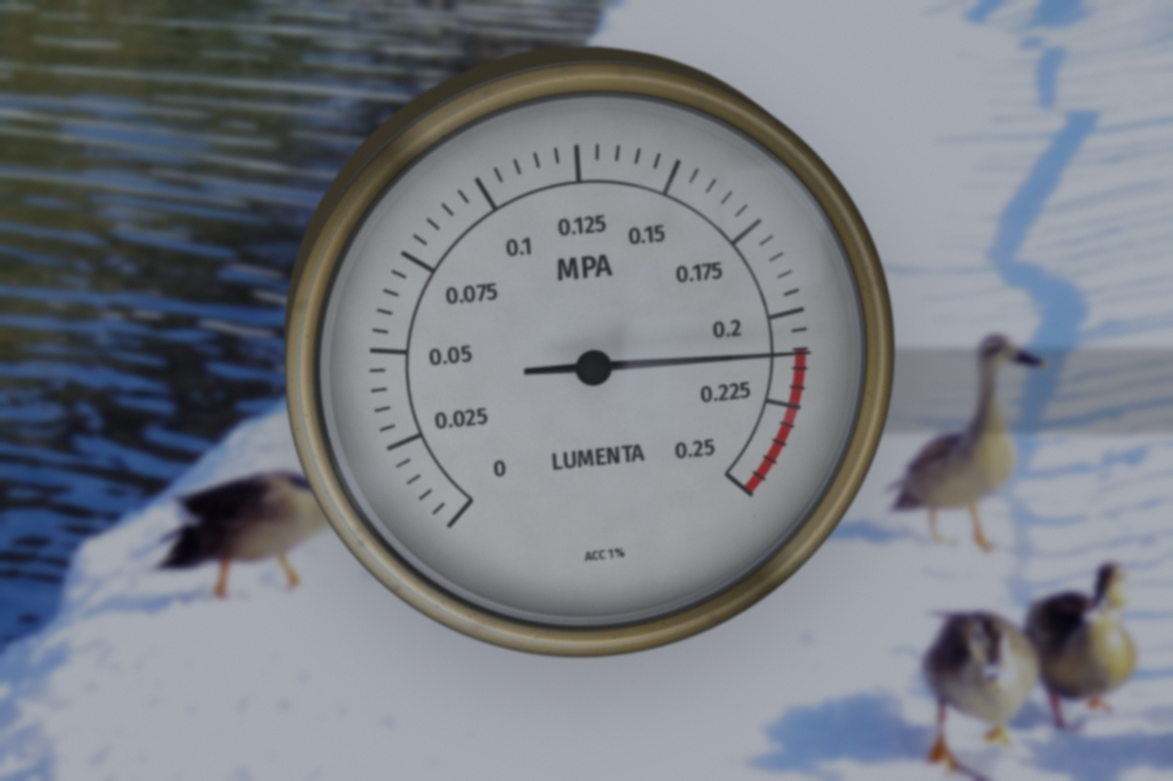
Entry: 0.21 MPa
